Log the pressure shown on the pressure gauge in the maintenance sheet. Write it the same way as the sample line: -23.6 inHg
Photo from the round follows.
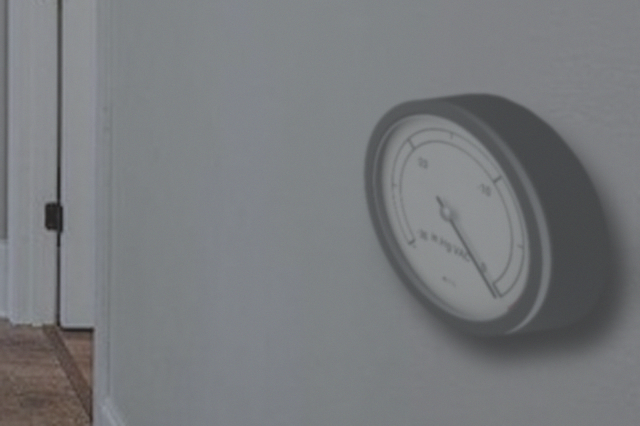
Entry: 0 inHg
